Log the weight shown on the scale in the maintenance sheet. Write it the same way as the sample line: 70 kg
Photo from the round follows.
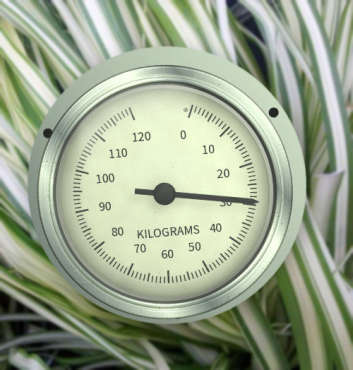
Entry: 29 kg
